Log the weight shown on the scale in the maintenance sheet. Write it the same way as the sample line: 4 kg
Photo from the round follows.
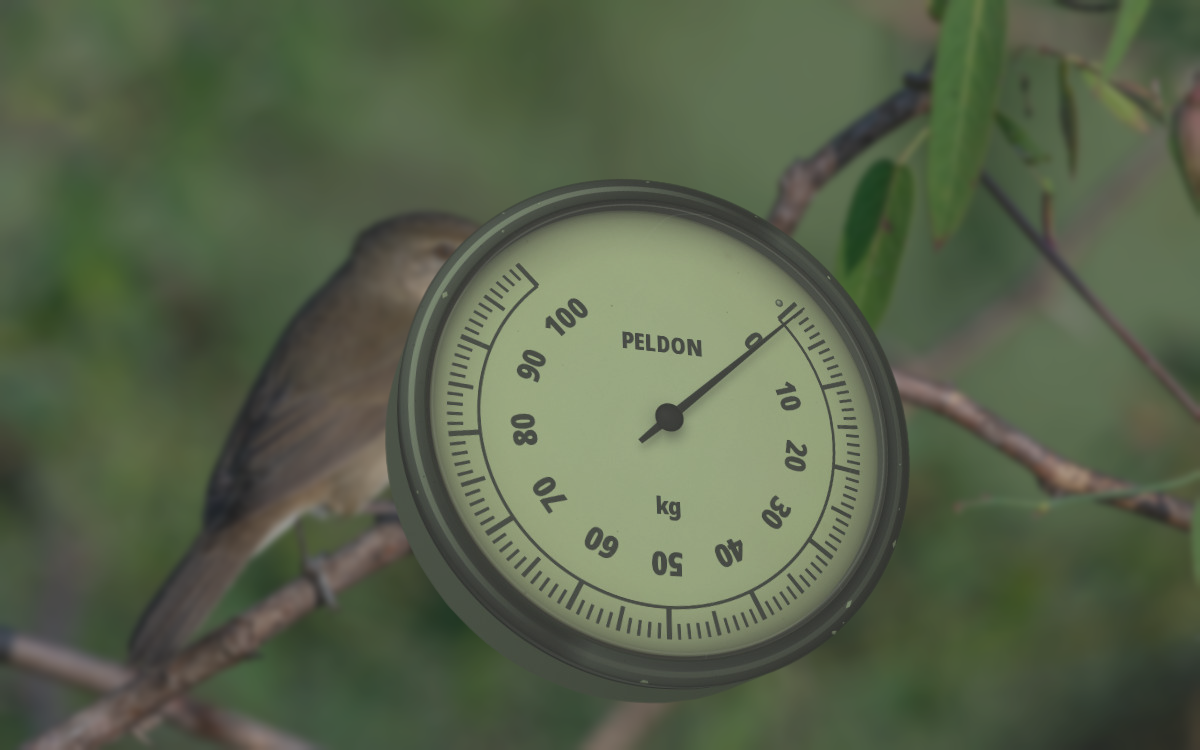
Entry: 1 kg
